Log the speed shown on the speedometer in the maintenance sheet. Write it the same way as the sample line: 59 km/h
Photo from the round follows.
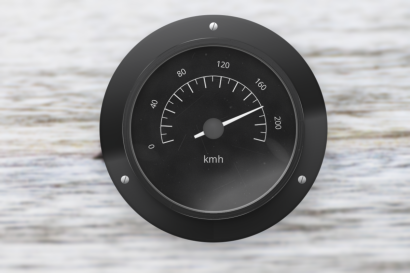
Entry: 180 km/h
